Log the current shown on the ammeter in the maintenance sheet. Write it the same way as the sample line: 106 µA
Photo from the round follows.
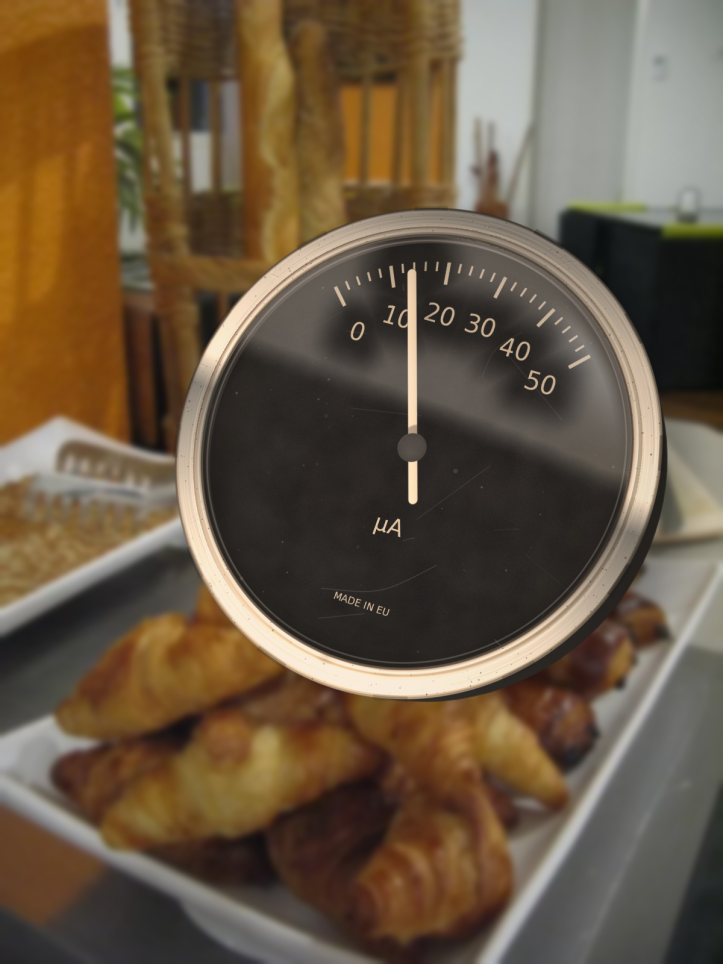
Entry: 14 µA
